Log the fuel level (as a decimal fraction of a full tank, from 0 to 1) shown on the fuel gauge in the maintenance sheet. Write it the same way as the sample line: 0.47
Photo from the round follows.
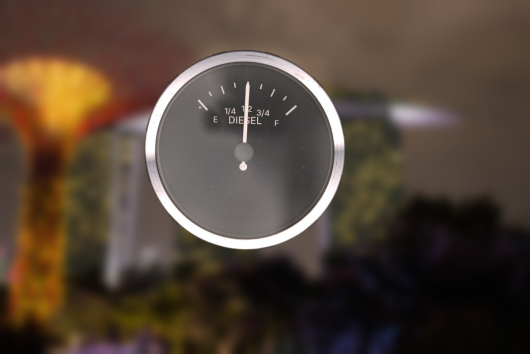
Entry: 0.5
